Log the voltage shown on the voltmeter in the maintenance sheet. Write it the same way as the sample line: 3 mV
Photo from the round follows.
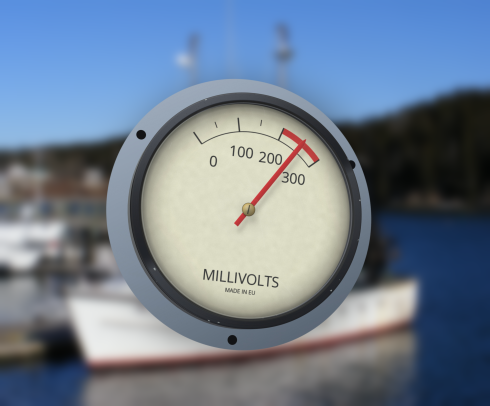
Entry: 250 mV
